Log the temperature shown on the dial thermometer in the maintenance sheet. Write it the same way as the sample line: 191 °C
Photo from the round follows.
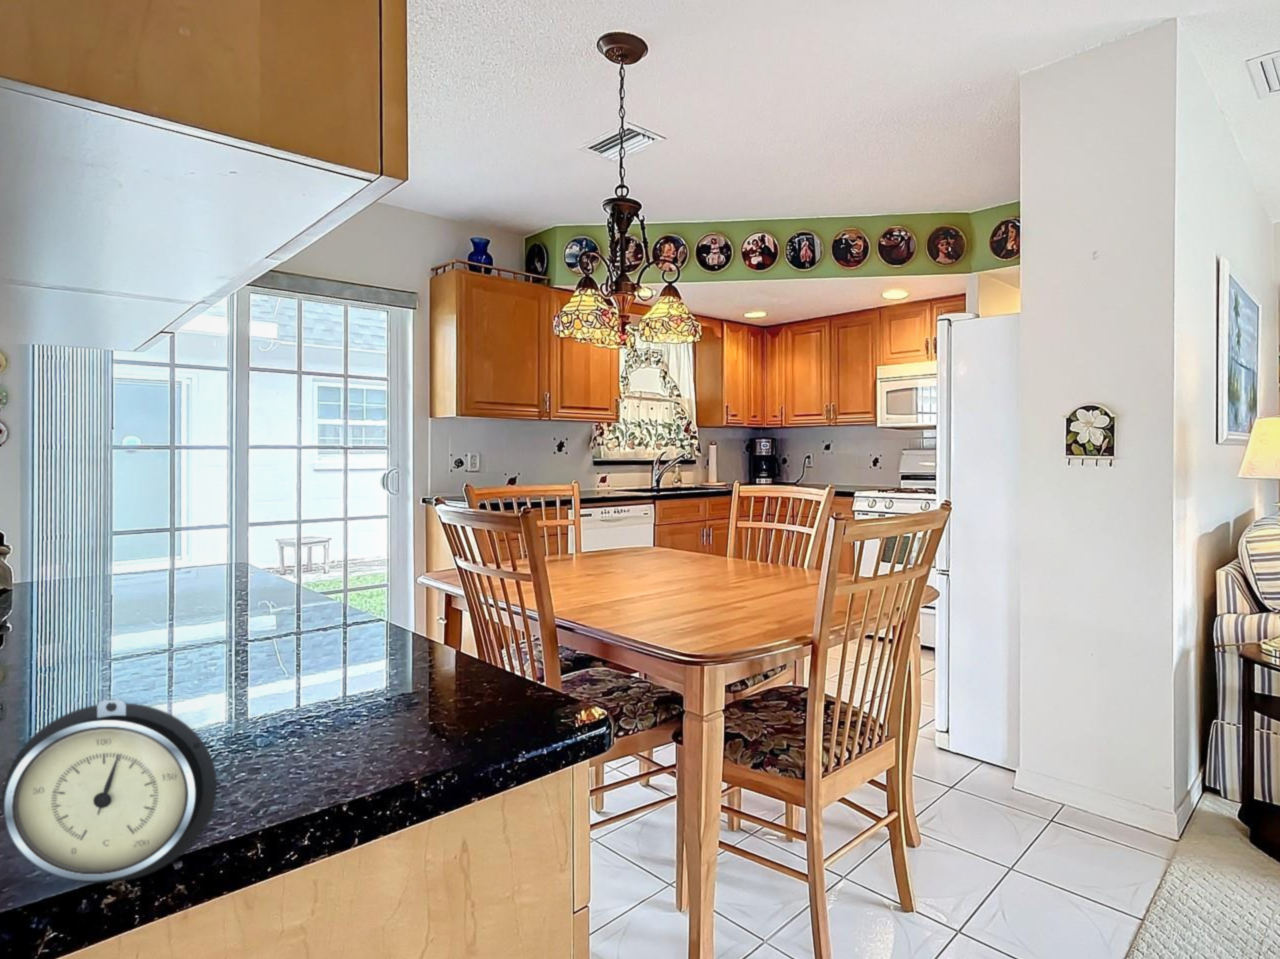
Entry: 112.5 °C
